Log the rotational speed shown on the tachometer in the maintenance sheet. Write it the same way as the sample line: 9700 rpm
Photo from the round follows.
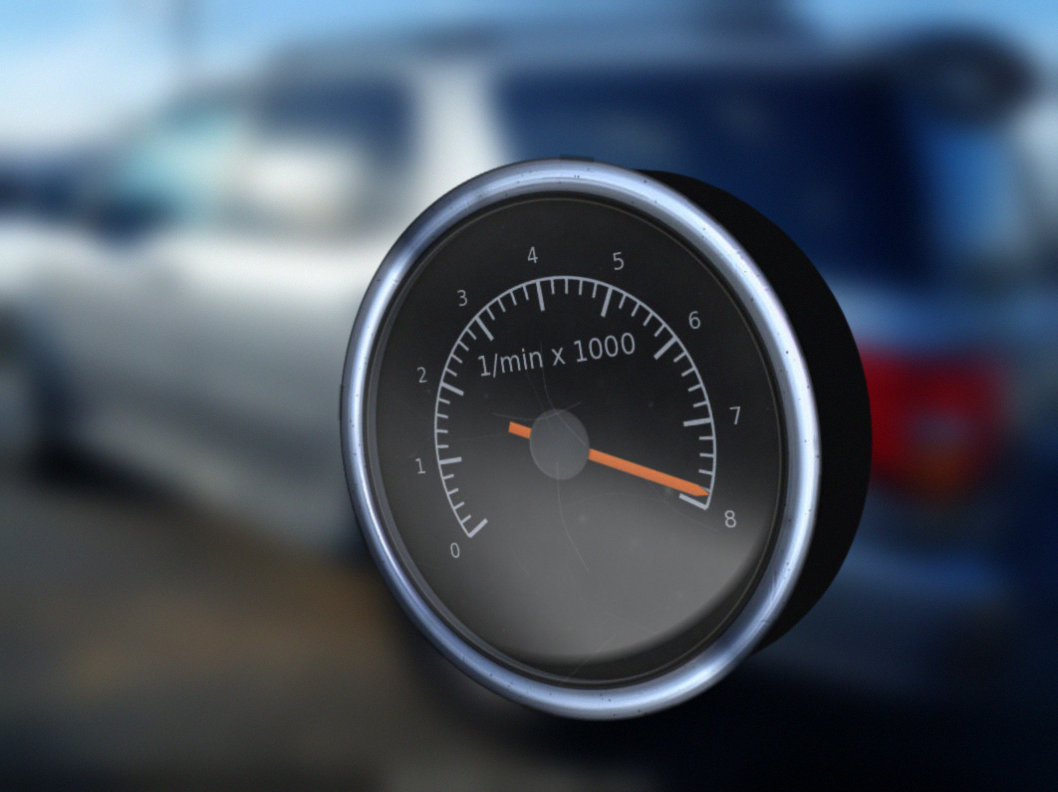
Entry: 7800 rpm
